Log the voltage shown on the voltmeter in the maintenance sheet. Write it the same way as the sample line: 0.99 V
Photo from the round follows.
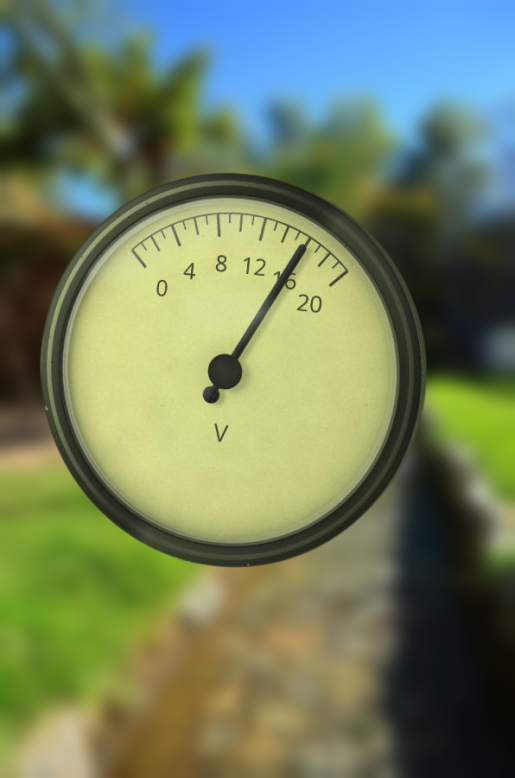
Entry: 16 V
